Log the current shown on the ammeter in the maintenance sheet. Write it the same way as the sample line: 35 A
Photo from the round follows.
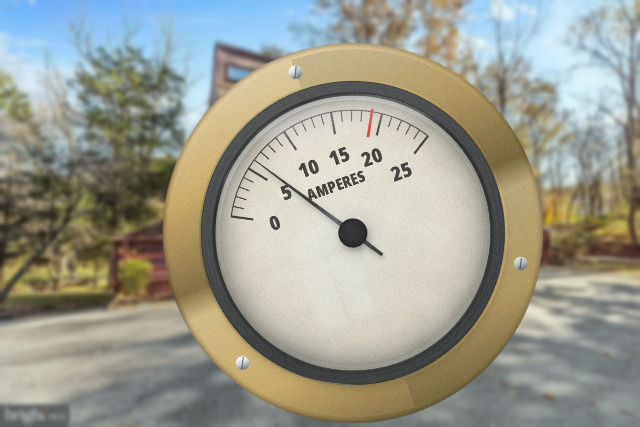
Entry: 6 A
